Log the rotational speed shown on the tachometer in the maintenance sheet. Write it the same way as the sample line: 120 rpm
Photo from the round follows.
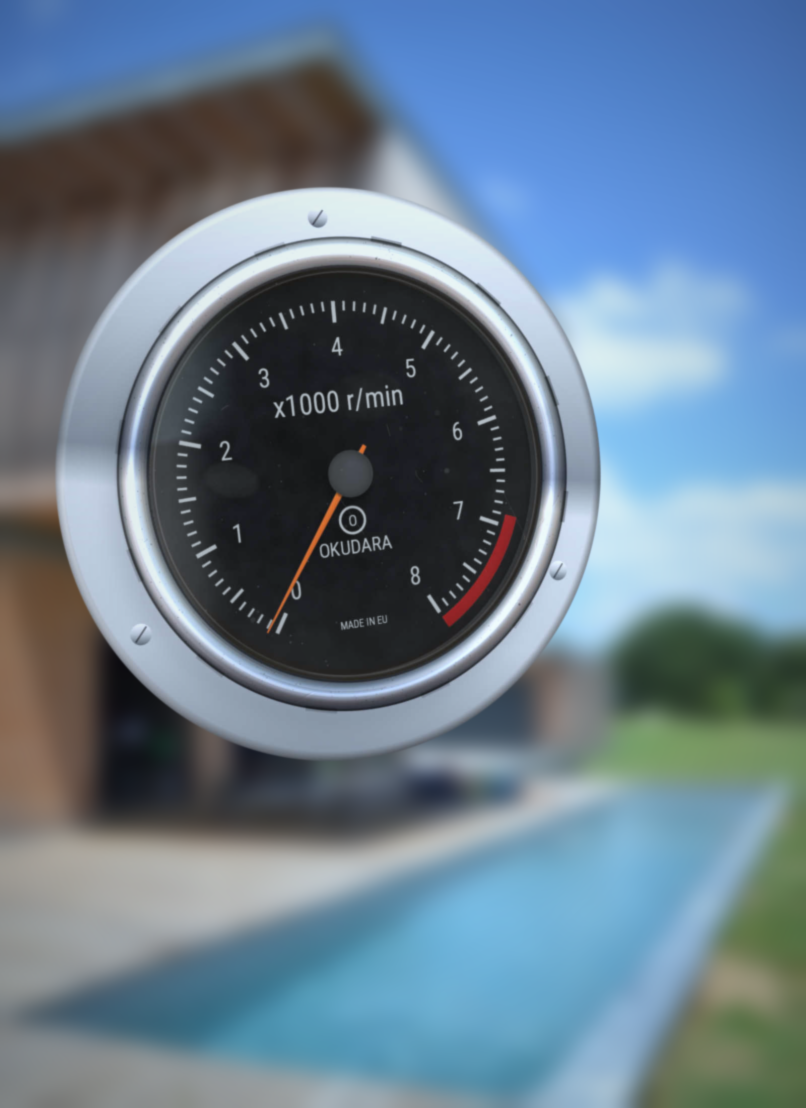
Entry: 100 rpm
